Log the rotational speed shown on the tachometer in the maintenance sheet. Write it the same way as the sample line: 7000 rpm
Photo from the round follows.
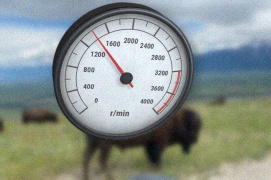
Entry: 1400 rpm
